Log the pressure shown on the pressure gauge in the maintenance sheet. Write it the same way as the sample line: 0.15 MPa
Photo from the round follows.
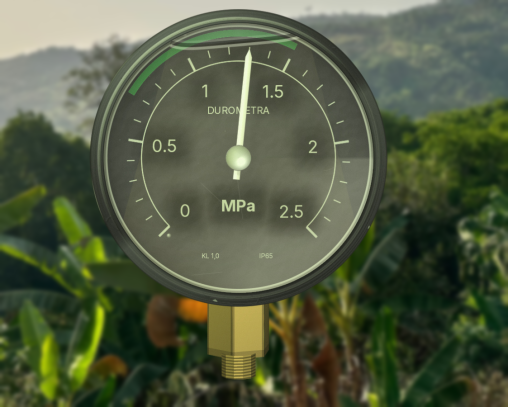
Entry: 1.3 MPa
